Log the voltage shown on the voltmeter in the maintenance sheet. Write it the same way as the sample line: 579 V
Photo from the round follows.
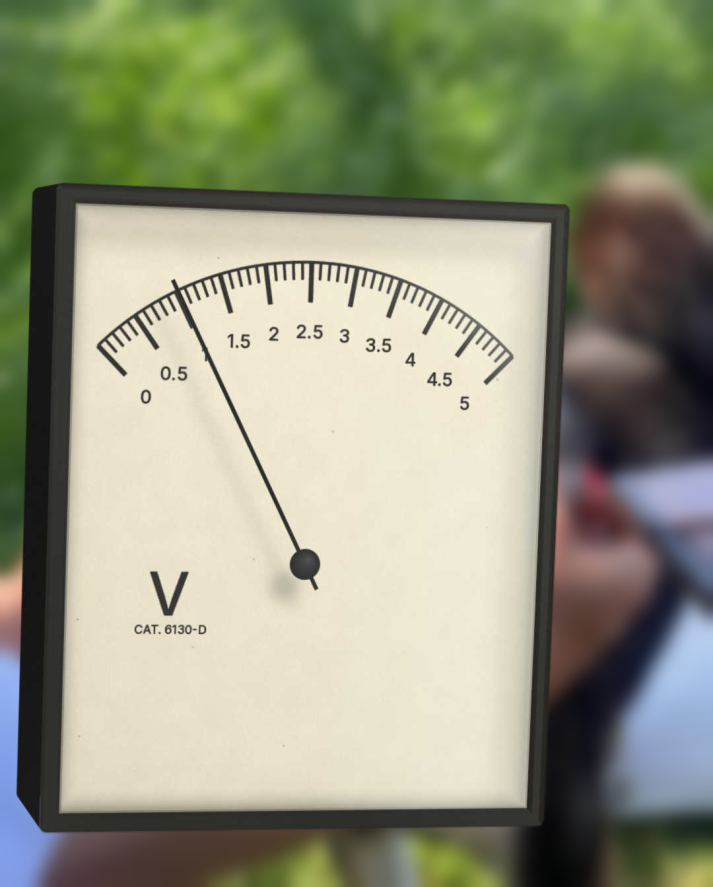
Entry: 1 V
